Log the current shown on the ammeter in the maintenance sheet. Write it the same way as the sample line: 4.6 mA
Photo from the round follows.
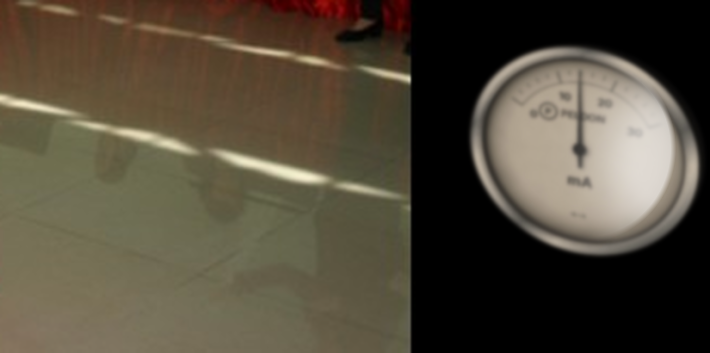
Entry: 14 mA
